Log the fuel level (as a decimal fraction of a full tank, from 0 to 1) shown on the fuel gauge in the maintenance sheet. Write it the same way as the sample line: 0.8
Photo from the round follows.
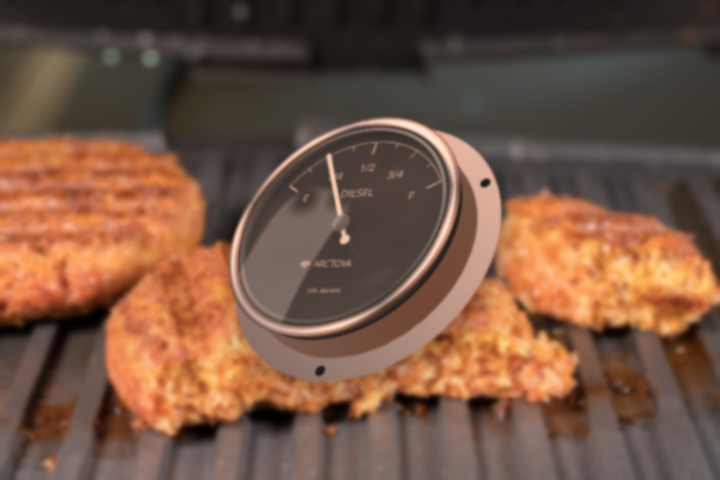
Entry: 0.25
